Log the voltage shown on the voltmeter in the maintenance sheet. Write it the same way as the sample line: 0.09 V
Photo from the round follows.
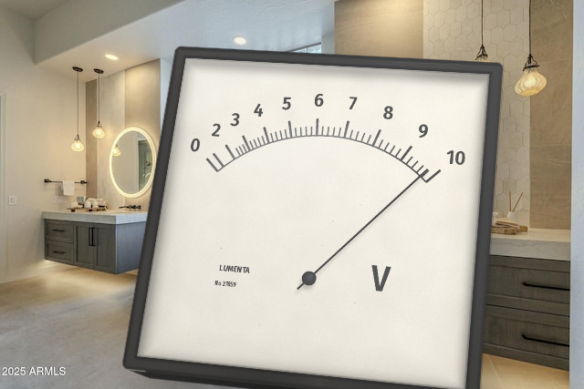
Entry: 9.8 V
